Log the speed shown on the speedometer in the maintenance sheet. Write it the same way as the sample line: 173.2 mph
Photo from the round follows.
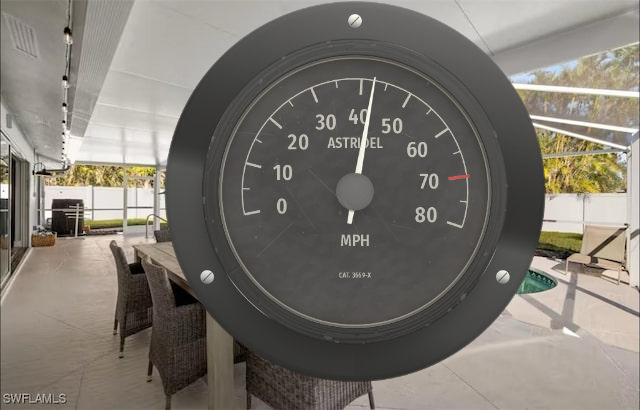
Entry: 42.5 mph
